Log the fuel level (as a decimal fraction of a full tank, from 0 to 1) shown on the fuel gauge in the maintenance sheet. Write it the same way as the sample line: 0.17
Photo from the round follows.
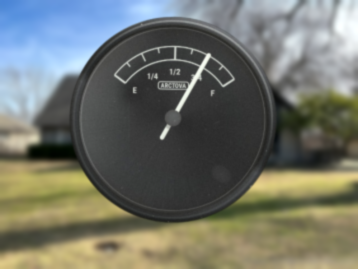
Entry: 0.75
